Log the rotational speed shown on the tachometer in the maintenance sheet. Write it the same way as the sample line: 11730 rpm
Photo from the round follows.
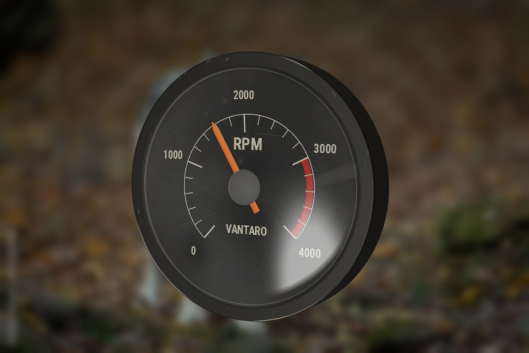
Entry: 1600 rpm
